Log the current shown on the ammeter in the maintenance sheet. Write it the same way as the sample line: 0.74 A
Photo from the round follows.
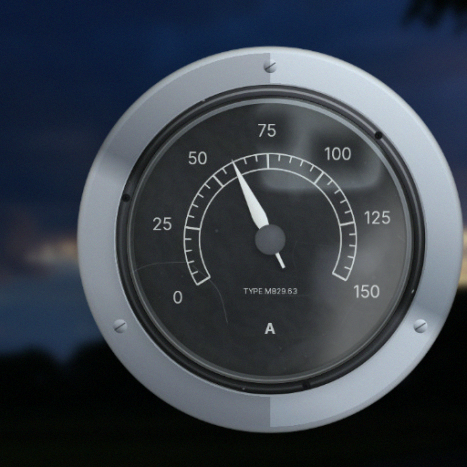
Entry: 60 A
